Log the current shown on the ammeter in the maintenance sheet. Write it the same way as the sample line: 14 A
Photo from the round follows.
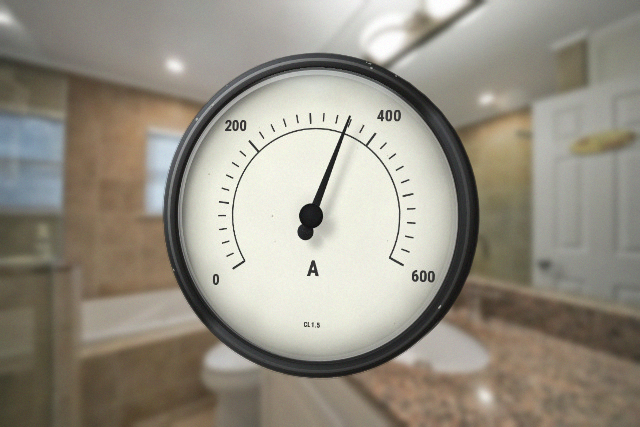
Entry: 360 A
